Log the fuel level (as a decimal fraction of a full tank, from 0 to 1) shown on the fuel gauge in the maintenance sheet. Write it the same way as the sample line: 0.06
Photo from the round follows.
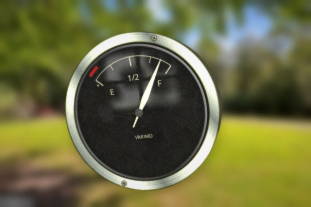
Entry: 0.875
